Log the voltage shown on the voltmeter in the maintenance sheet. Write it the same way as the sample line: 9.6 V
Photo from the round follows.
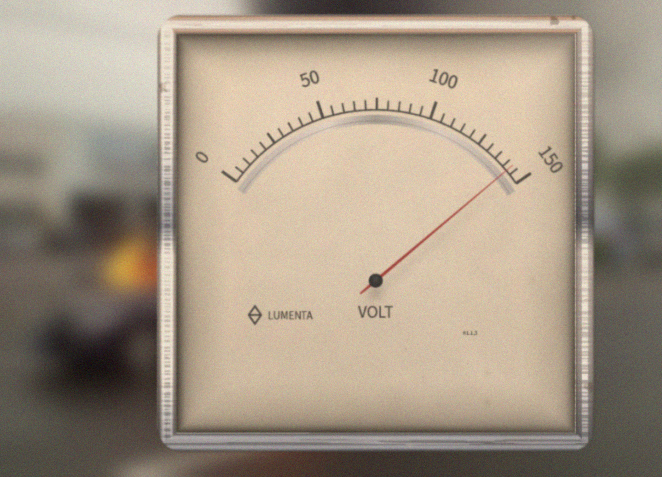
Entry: 142.5 V
